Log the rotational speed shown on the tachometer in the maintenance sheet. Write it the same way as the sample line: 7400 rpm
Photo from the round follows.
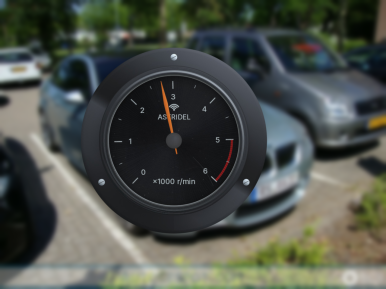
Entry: 2750 rpm
